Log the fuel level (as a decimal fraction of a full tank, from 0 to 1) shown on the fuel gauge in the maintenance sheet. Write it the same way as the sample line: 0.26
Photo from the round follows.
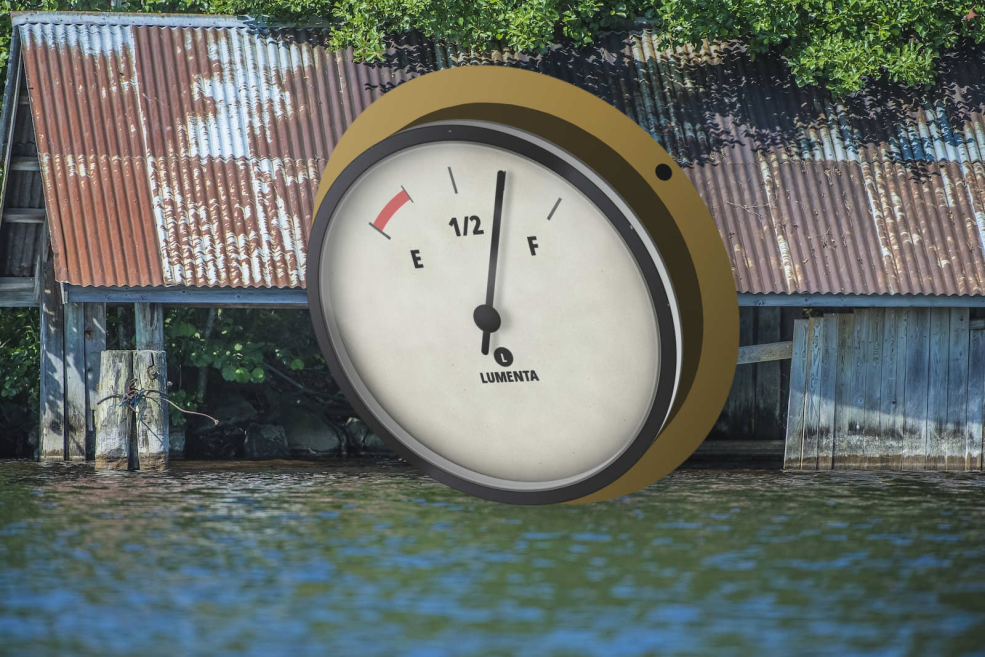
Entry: 0.75
